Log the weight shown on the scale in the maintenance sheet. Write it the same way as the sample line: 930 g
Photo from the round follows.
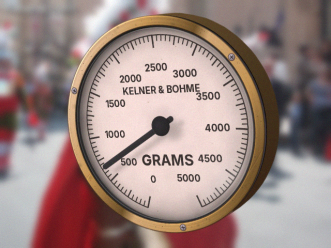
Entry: 650 g
